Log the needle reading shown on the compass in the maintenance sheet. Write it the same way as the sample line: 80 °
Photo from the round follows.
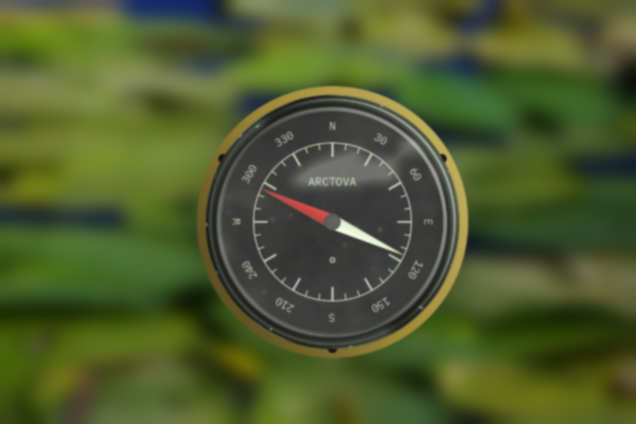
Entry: 295 °
